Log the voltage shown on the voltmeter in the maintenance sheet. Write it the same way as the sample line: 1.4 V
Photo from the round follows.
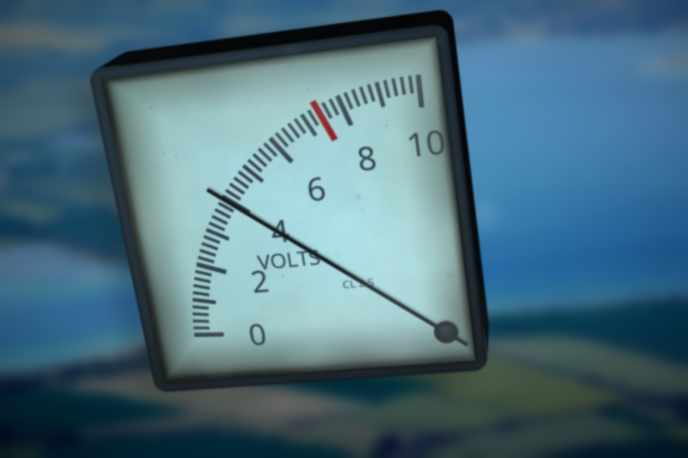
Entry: 4 V
